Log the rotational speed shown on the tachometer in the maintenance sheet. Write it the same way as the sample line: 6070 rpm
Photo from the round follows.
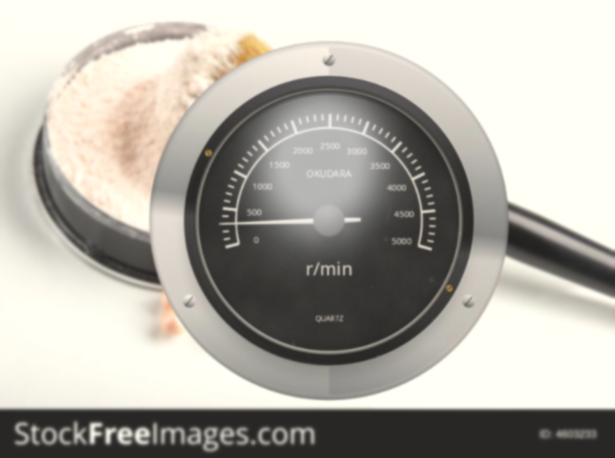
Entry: 300 rpm
